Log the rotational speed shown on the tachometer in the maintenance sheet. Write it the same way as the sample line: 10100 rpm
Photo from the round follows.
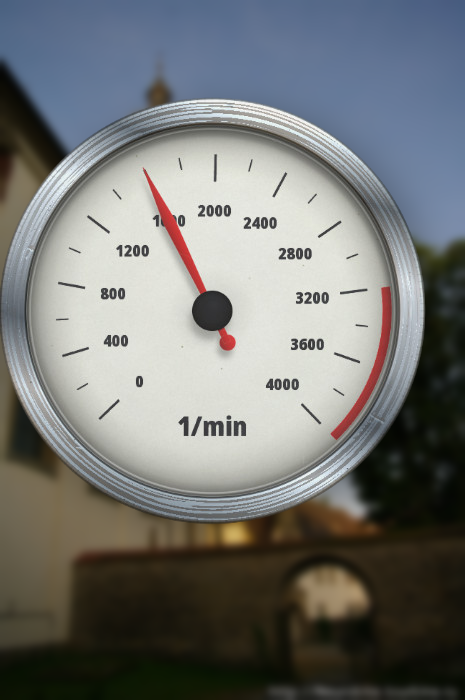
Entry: 1600 rpm
